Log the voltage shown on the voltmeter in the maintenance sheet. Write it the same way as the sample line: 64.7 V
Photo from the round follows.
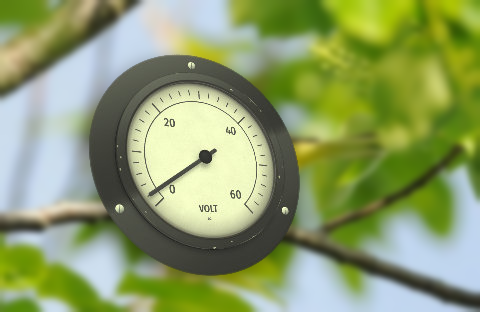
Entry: 2 V
